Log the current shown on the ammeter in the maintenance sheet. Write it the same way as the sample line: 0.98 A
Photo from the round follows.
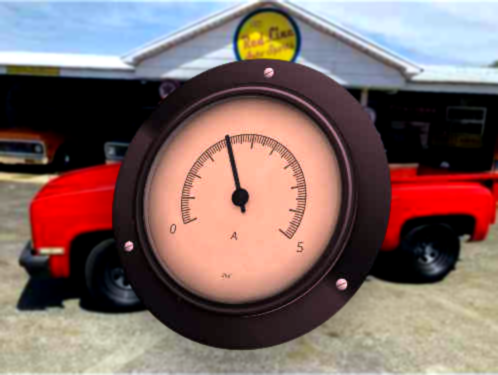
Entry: 2 A
